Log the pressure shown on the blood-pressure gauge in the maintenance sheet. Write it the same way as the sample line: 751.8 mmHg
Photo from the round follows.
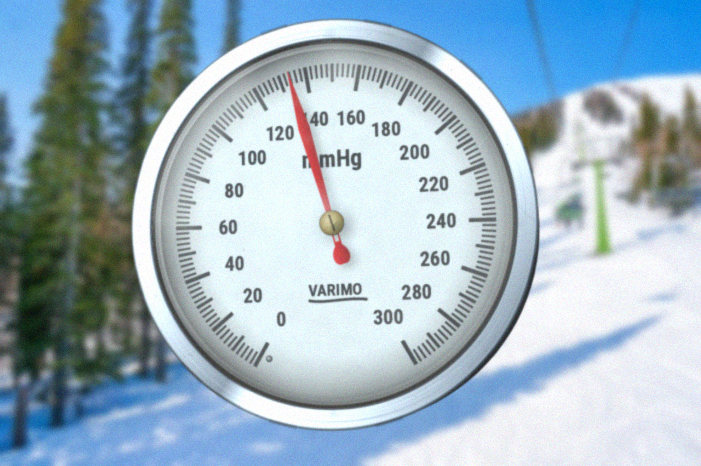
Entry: 134 mmHg
